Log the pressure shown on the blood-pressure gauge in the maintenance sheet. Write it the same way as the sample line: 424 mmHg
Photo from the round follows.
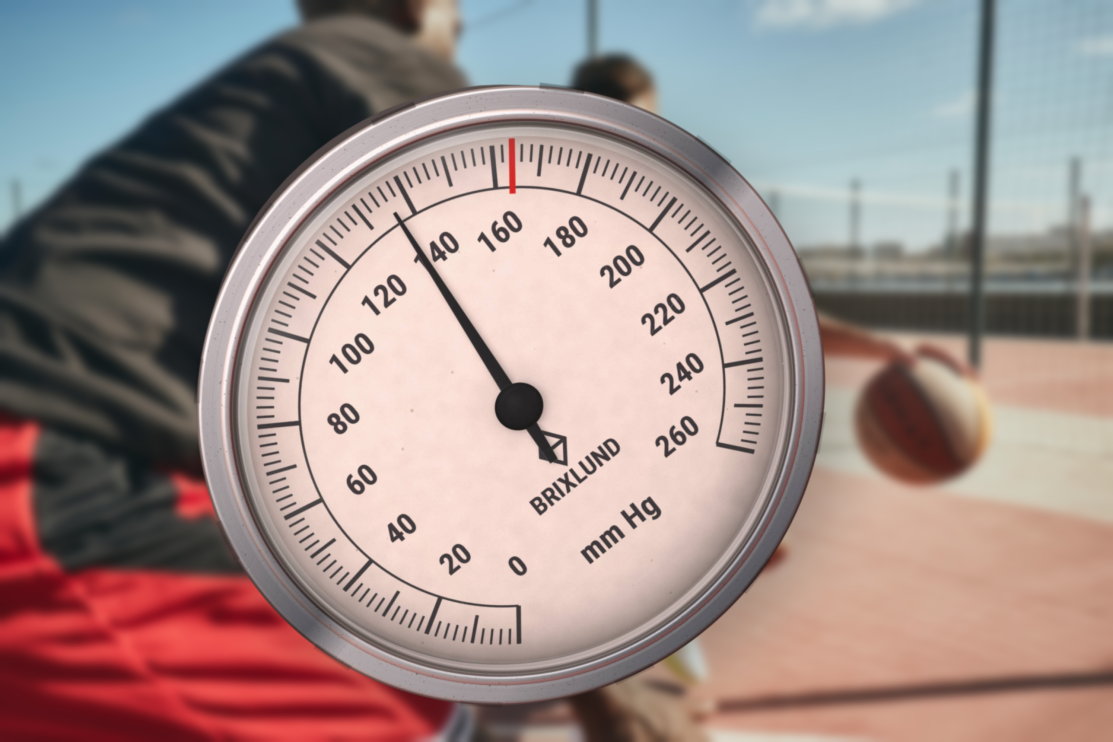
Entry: 136 mmHg
